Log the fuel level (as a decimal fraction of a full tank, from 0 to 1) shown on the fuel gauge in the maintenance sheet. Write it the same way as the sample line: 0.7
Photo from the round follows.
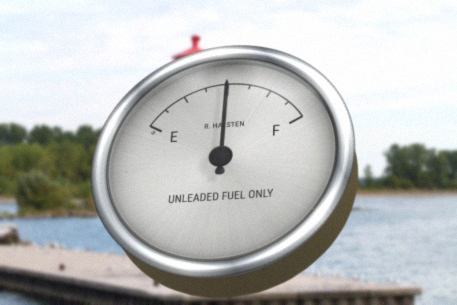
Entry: 0.5
